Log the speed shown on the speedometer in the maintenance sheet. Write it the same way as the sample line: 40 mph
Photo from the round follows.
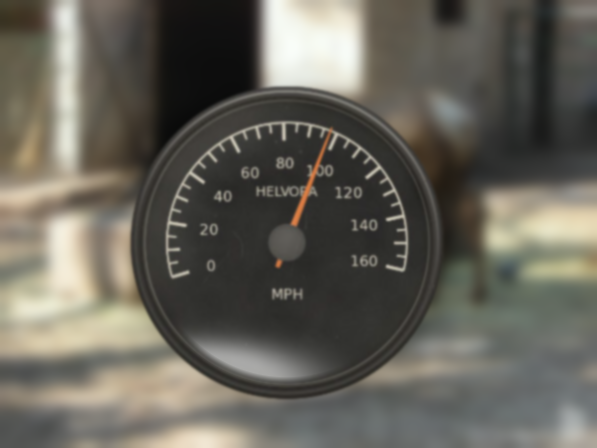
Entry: 97.5 mph
